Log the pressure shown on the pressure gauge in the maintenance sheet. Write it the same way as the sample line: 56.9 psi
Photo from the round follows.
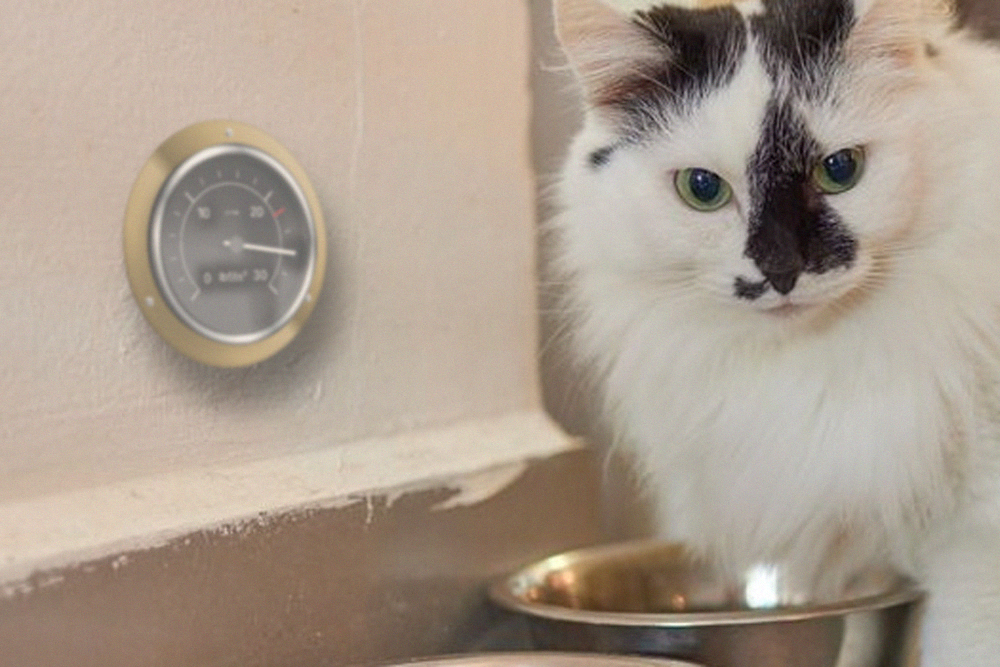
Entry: 26 psi
